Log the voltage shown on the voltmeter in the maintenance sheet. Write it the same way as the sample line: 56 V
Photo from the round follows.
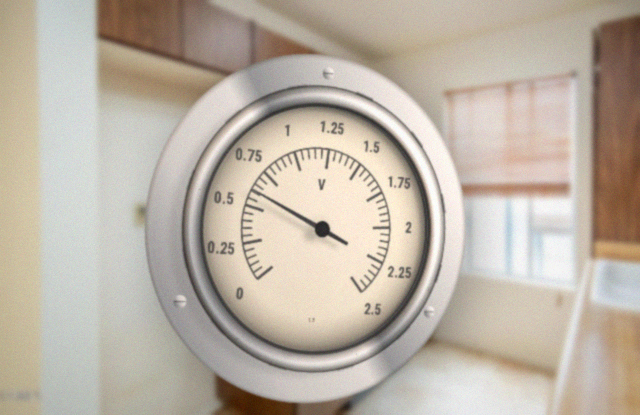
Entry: 0.6 V
